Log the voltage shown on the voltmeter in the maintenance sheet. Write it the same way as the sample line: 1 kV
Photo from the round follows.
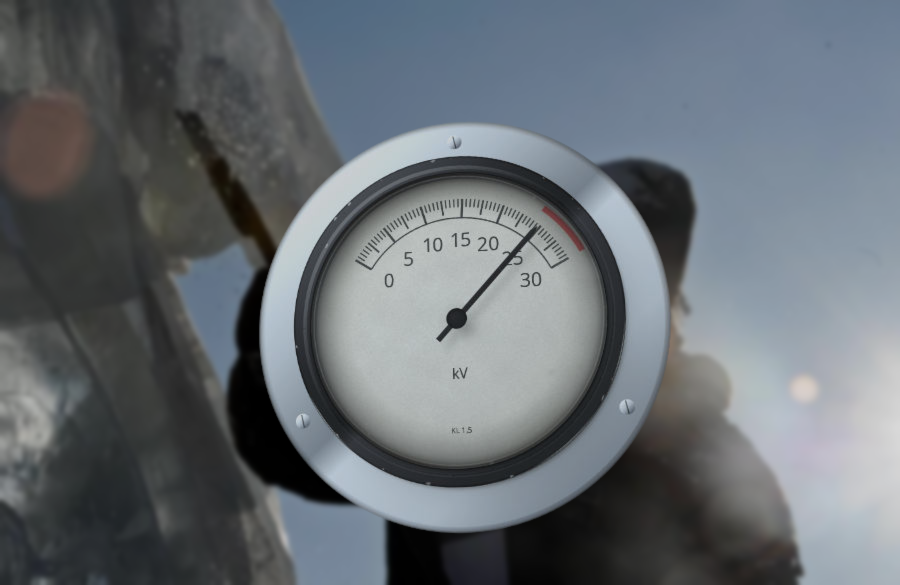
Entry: 25 kV
